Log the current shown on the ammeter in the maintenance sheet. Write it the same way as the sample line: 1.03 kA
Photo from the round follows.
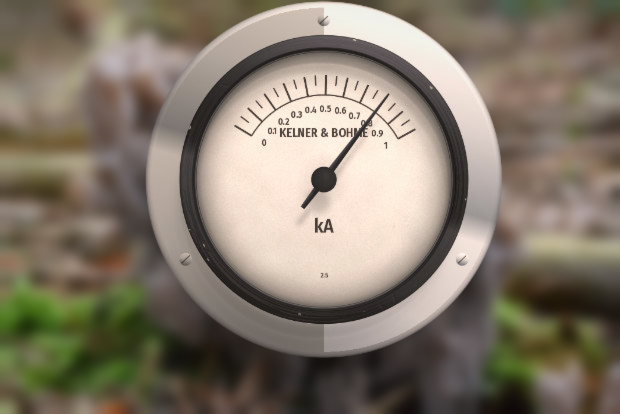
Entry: 0.8 kA
